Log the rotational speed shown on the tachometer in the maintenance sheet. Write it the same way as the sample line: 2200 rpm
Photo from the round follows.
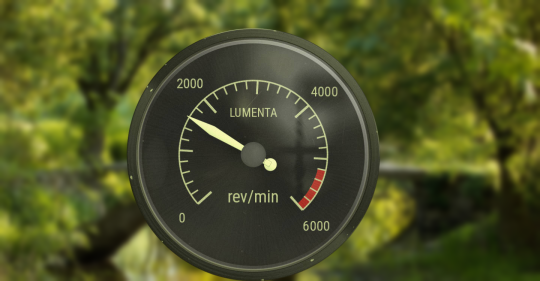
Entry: 1600 rpm
